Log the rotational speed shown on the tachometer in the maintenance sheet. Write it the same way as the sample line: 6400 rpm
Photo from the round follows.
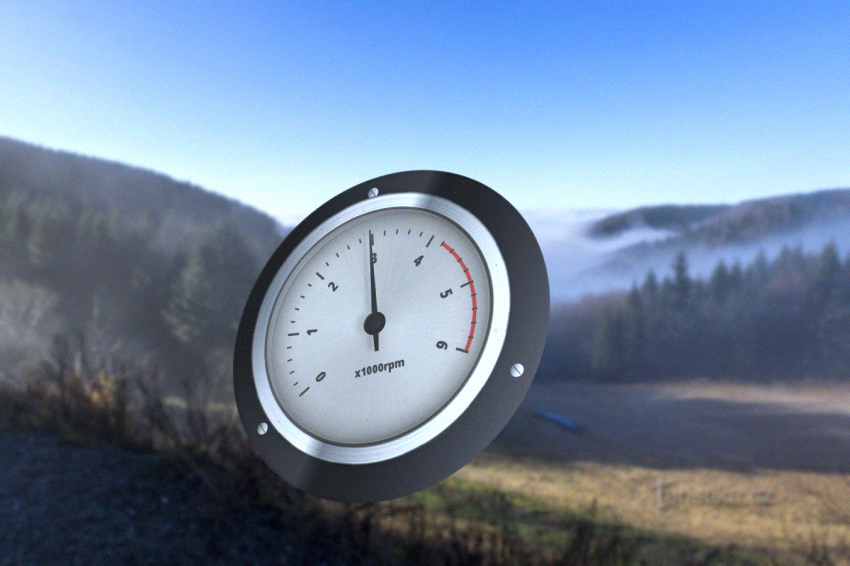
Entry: 3000 rpm
